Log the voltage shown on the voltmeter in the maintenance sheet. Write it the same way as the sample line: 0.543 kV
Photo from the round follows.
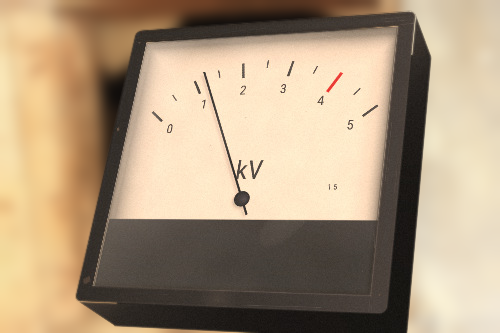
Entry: 1.25 kV
